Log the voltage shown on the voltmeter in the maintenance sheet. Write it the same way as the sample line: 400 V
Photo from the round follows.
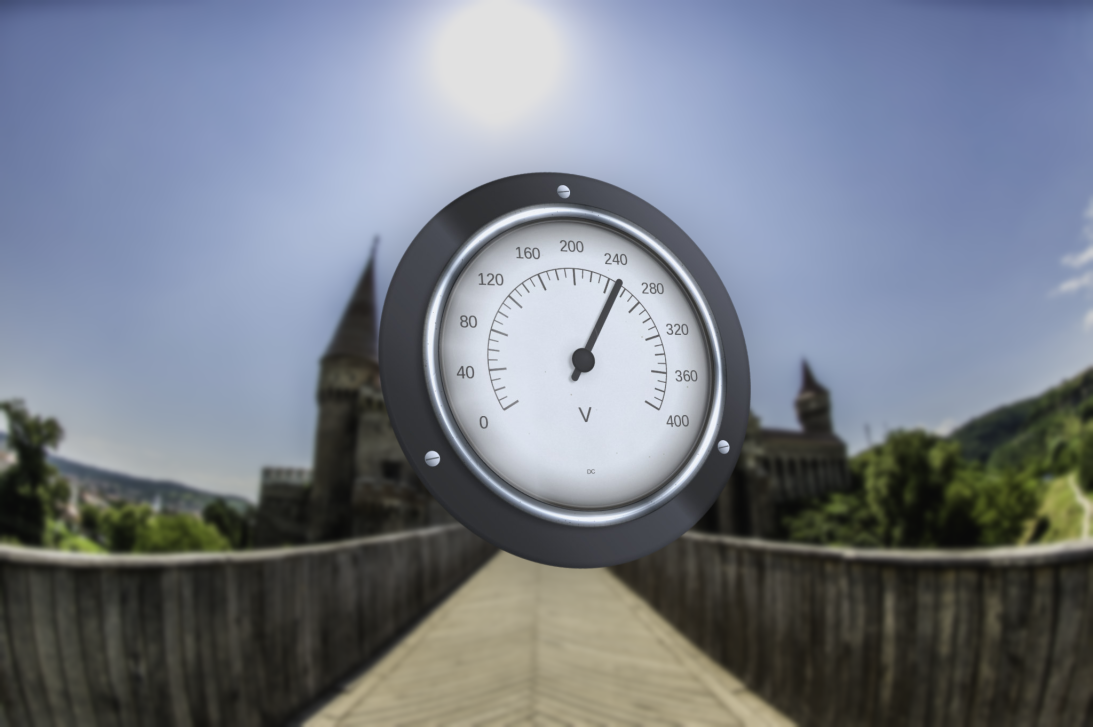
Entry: 250 V
